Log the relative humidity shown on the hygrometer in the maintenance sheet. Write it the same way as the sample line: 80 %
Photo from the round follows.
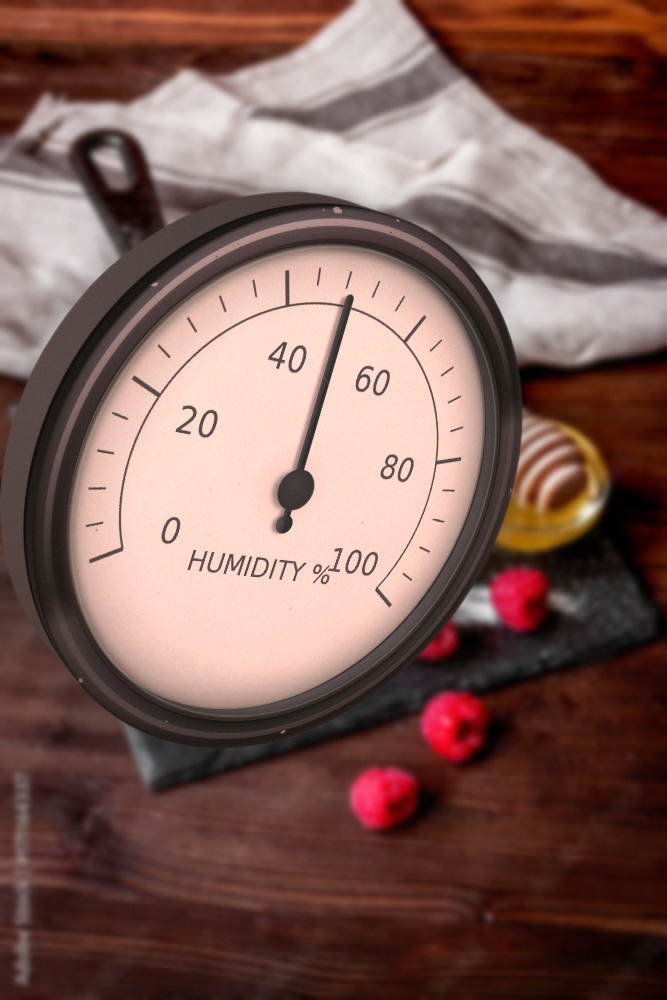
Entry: 48 %
